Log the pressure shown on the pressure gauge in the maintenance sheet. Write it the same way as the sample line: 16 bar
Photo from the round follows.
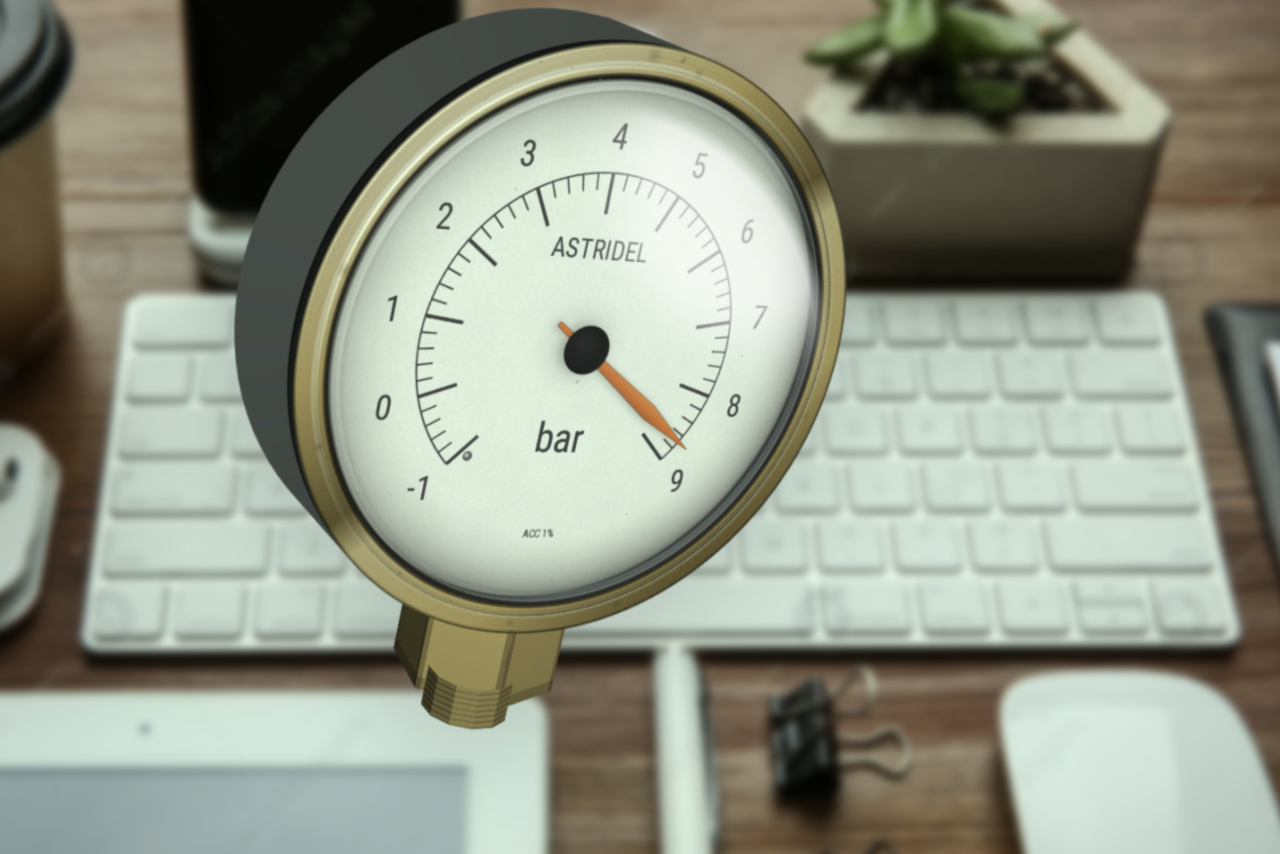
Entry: 8.7 bar
